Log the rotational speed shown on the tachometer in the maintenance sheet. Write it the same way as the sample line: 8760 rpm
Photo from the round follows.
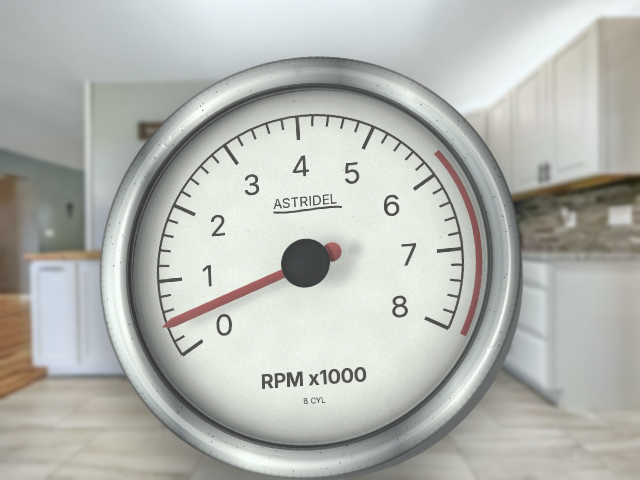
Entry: 400 rpm
